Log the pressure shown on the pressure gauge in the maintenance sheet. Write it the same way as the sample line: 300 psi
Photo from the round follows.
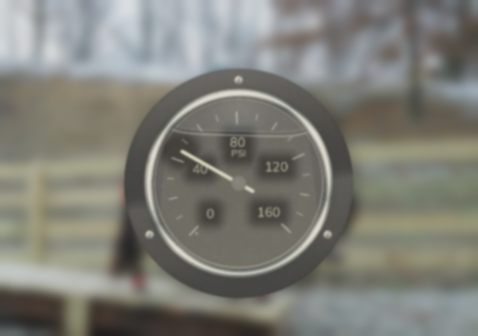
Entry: 45 psi
